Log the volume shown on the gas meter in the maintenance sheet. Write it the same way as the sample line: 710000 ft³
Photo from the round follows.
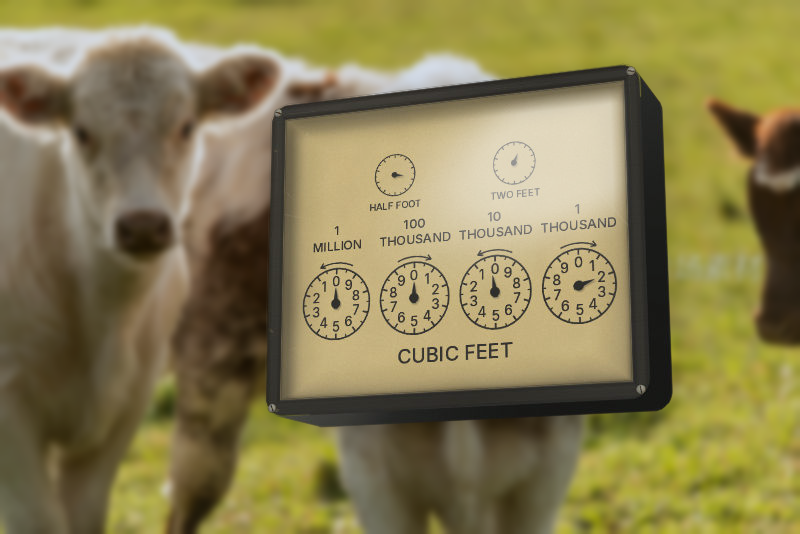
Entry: 200 ft³
